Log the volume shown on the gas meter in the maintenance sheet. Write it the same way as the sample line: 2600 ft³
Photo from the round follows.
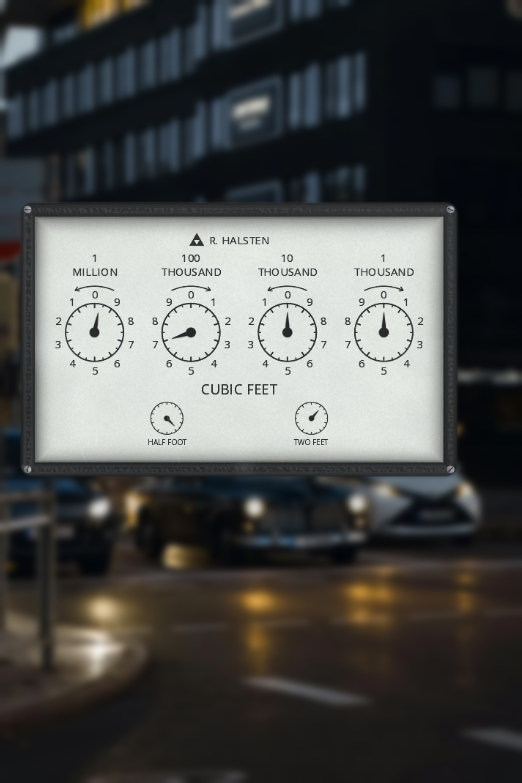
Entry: 970000 ft³
